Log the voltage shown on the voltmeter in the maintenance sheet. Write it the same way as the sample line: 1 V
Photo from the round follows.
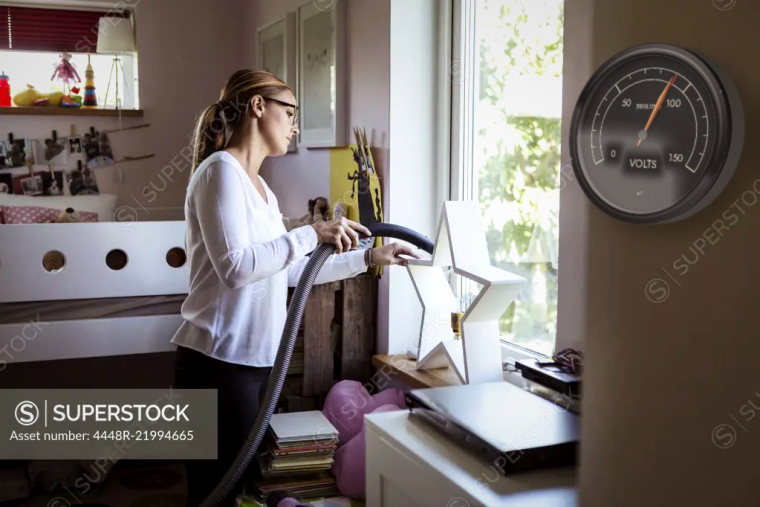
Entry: 90 V
